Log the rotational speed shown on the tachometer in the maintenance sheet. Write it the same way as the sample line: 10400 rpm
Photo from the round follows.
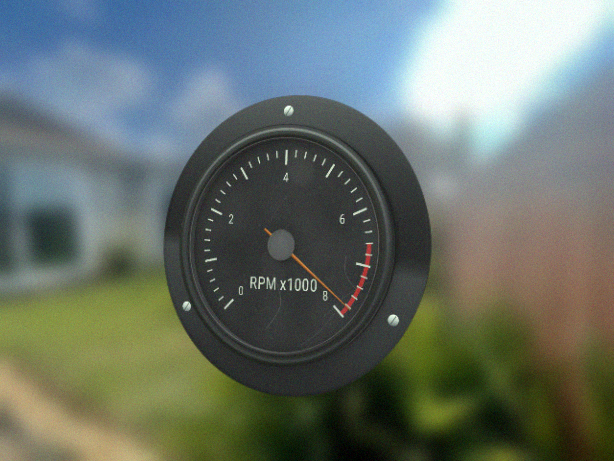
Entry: 7800 rpm
